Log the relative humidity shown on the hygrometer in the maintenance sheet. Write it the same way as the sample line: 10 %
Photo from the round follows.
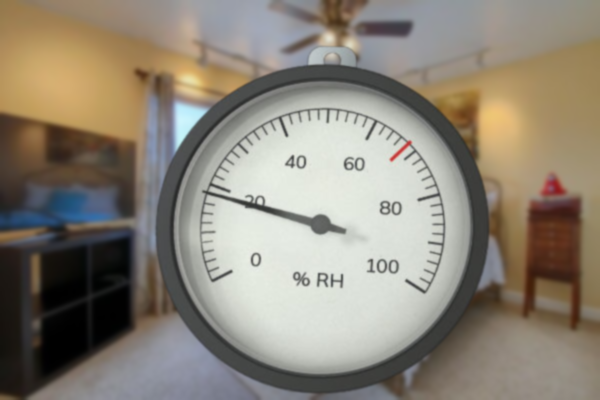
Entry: 18 %
